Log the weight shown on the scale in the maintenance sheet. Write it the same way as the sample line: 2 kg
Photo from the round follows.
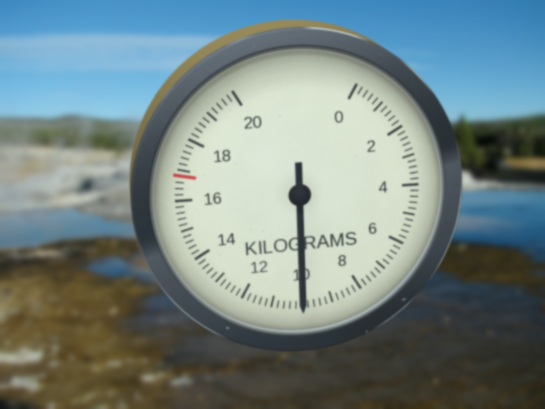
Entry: 10 kg
